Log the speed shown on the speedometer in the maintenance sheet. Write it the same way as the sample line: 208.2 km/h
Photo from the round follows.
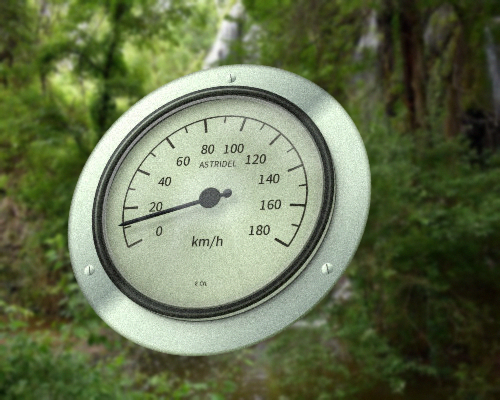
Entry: 10 km/h
